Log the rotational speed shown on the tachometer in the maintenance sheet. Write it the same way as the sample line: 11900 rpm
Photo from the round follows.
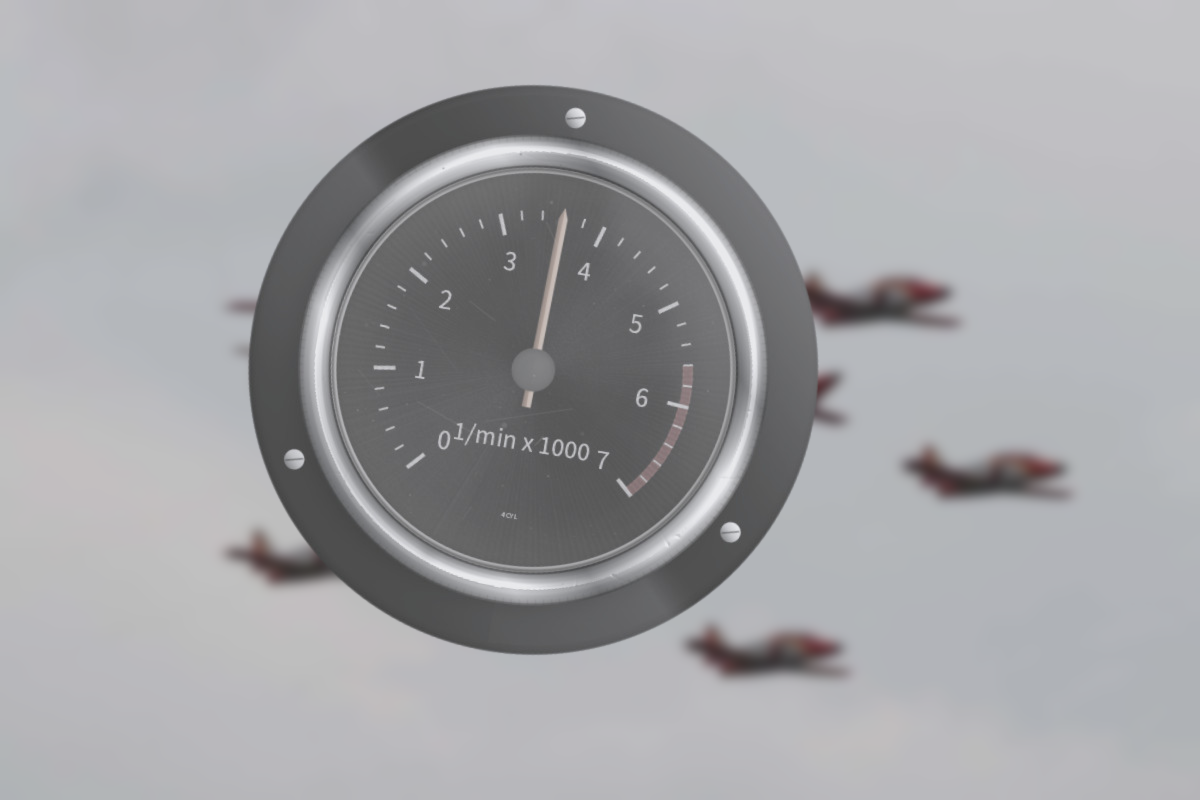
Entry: 3600 rpm
